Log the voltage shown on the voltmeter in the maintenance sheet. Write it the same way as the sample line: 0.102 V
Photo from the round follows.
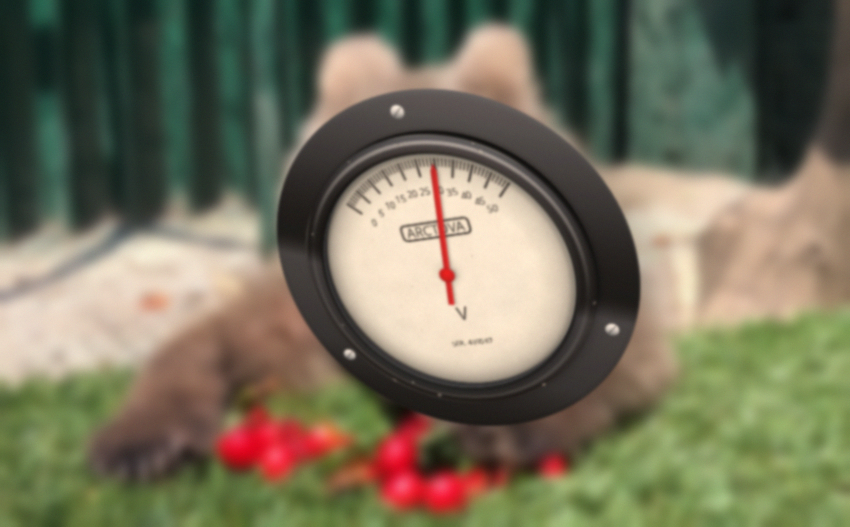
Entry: 30 V
